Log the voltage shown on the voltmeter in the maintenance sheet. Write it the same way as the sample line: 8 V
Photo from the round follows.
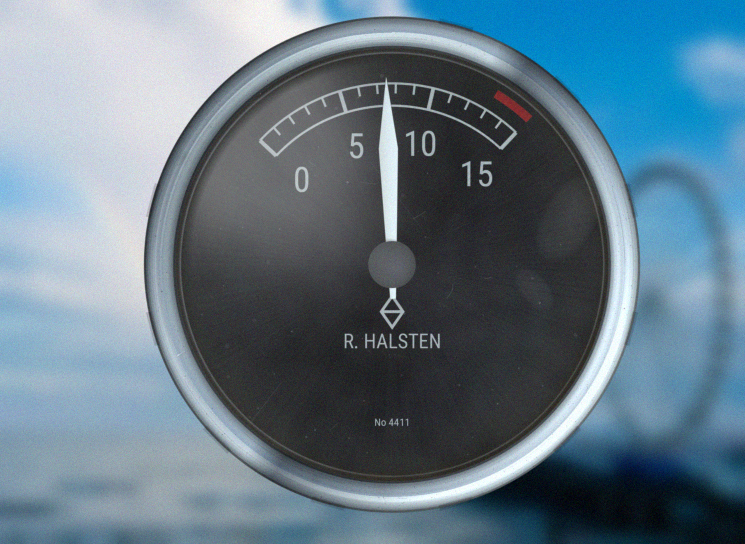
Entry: 7.5 V
